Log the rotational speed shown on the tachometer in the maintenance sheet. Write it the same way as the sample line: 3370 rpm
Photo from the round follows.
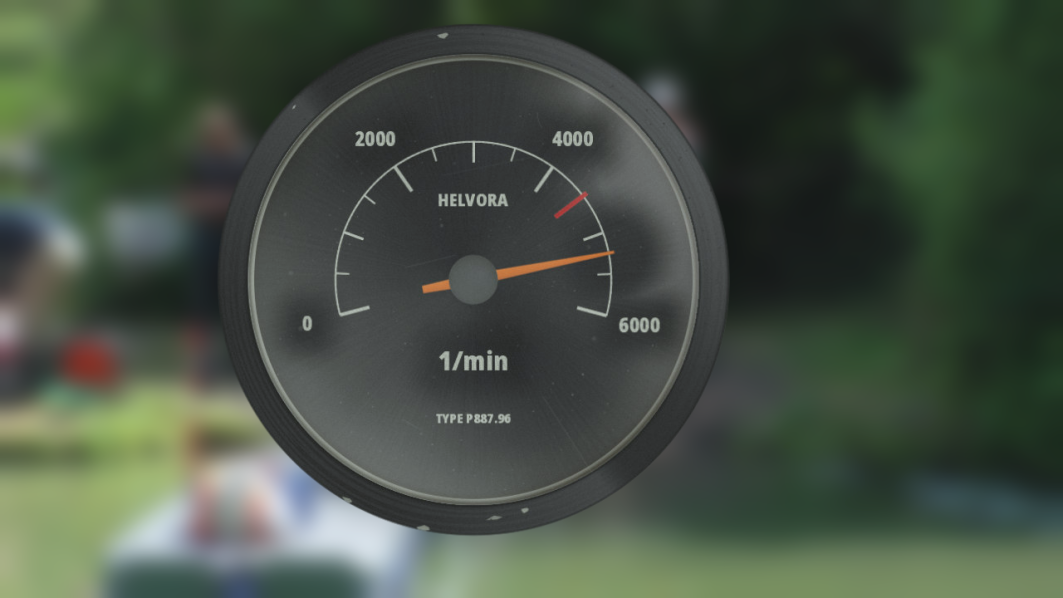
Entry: 5250 rpm
